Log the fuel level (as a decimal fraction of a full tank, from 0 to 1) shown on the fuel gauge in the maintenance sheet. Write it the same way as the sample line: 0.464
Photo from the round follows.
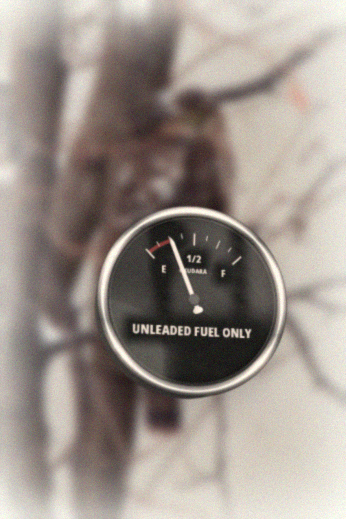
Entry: 0.25
